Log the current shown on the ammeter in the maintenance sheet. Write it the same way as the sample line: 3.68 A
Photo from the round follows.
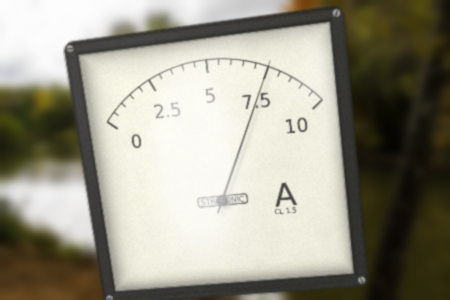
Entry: 7.5 A
